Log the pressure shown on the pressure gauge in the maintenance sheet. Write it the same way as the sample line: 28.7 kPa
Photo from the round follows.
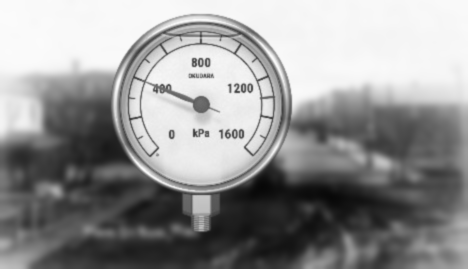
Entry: 400 kPa
